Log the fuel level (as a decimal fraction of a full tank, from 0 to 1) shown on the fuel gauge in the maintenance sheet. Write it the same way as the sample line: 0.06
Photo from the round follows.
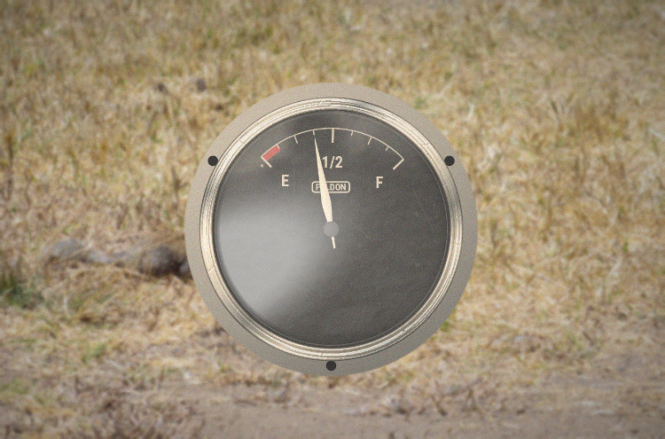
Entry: 0.375
